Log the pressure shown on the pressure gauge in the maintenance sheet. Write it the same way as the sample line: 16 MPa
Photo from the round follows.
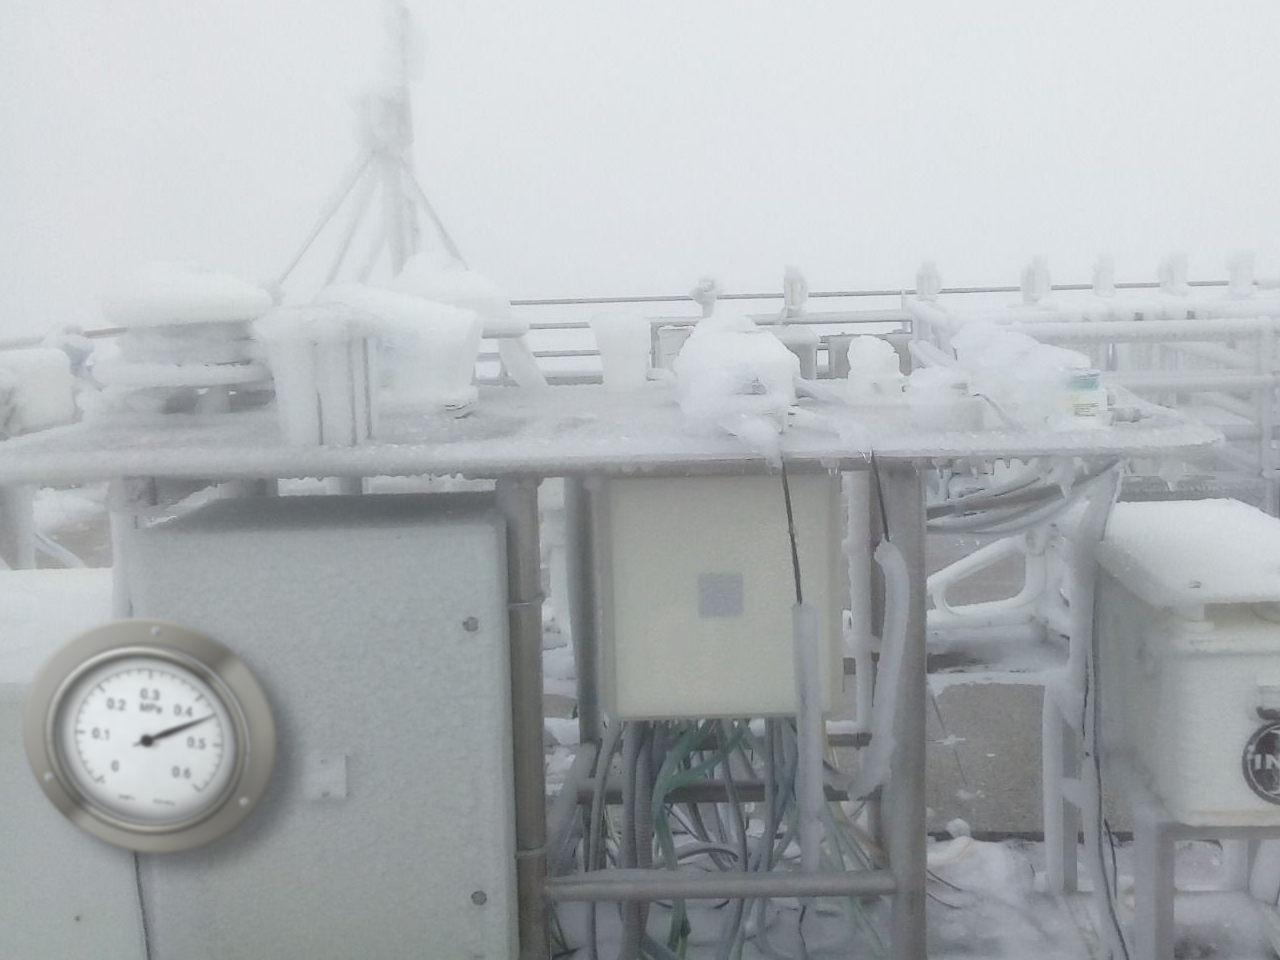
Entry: 0.44 MPa
